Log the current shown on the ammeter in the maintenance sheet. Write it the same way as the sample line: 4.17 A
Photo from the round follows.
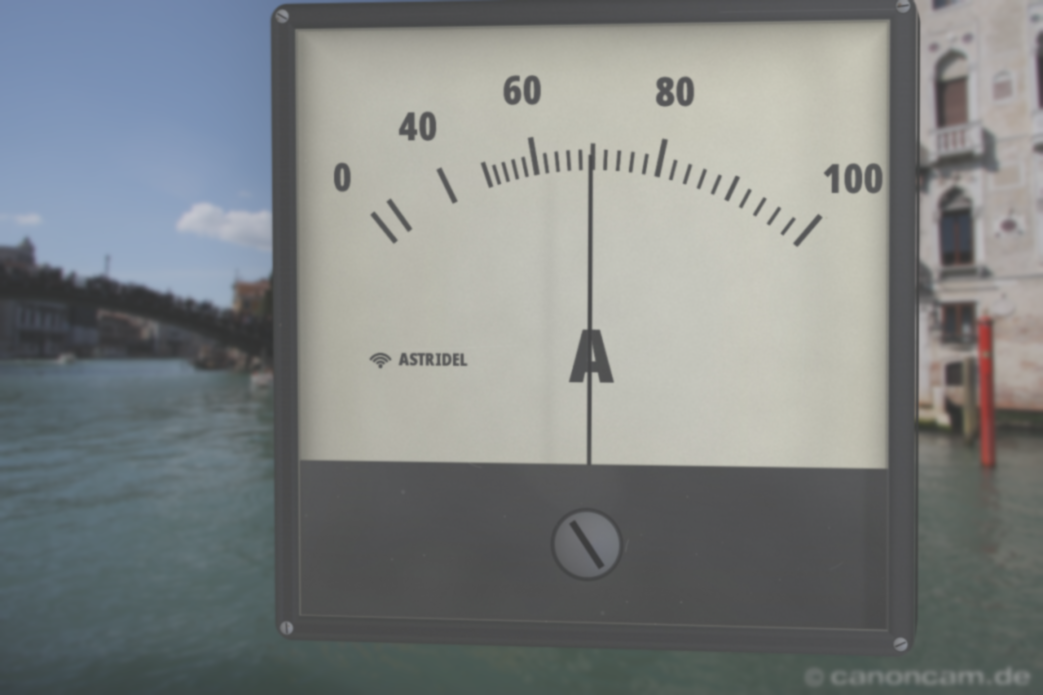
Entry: 70 A
